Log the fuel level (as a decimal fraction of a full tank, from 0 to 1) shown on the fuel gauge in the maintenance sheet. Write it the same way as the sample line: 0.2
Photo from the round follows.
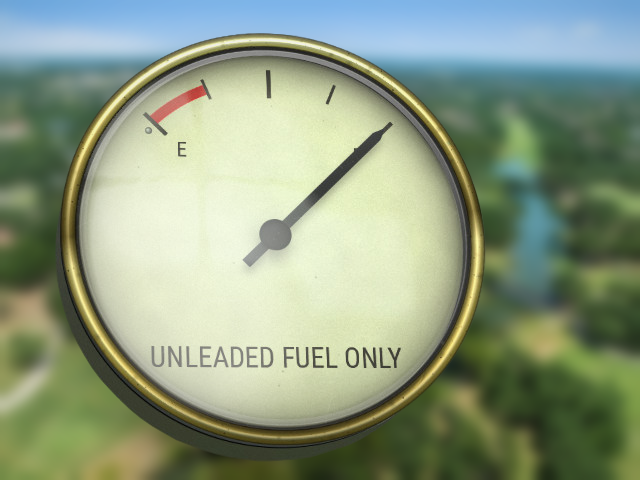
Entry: 1
